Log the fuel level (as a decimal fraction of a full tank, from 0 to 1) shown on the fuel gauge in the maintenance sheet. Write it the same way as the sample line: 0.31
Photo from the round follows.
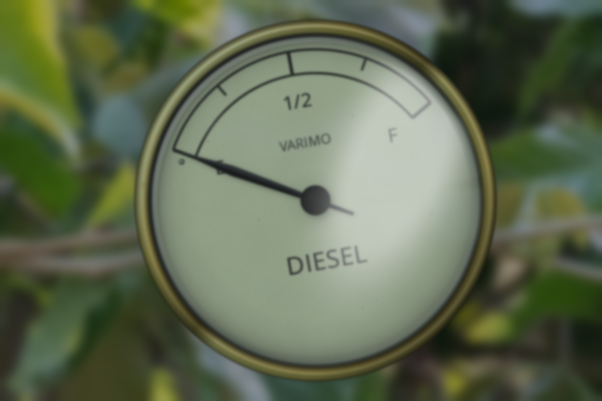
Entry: 0
